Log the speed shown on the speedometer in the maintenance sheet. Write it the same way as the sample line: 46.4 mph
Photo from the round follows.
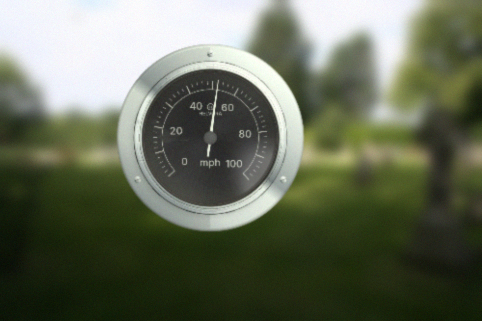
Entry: 52 mph
